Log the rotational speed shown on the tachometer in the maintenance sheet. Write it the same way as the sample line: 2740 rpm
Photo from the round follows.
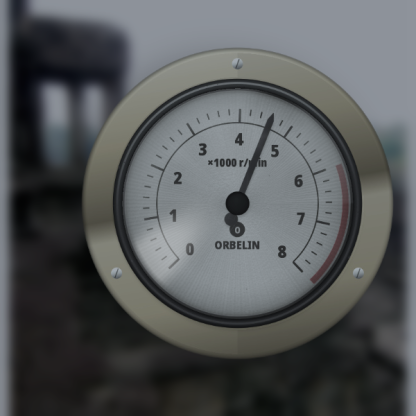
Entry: 4600 rpm
